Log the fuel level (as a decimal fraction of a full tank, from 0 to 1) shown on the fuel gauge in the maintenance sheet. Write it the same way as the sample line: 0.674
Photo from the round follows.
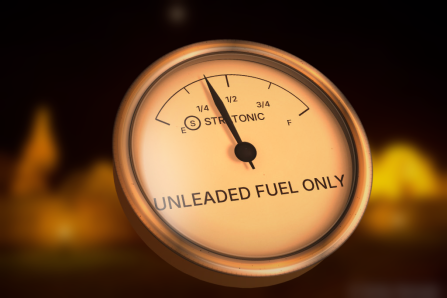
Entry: 0.375
